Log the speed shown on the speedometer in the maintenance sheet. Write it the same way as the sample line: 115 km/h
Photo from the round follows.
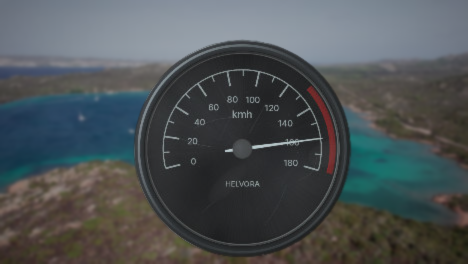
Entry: 160 km/h
